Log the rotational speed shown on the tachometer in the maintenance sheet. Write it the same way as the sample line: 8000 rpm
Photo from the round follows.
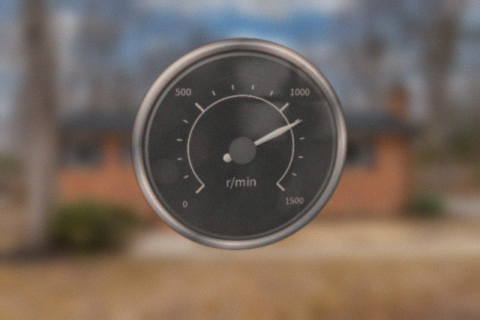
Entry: 1100 rpm
